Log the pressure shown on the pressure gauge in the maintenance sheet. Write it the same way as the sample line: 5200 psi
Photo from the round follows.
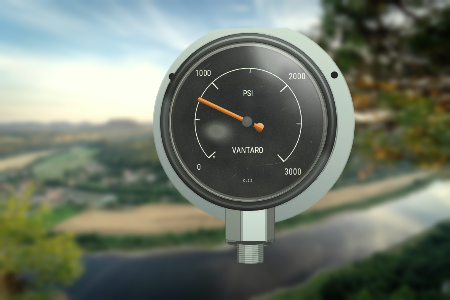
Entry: 750 psi
